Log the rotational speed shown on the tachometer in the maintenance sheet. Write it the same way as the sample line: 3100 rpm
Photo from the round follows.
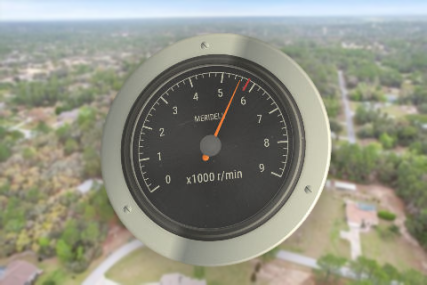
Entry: 5600 rpm
